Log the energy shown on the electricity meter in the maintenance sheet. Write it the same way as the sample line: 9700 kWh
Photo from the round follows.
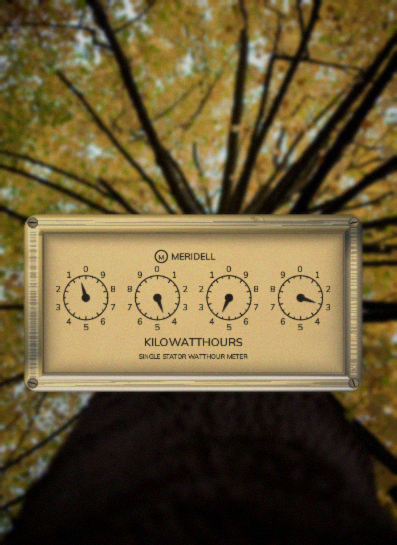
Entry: 443 kWh
